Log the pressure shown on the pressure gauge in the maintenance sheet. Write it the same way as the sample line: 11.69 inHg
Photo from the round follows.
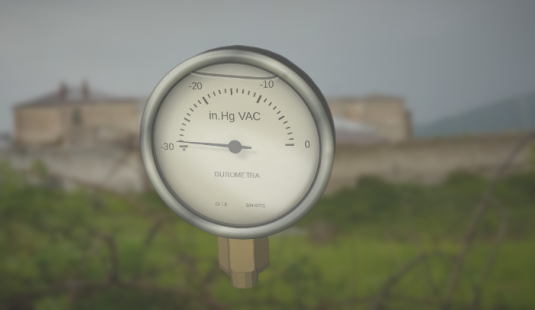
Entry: -29 inHg
